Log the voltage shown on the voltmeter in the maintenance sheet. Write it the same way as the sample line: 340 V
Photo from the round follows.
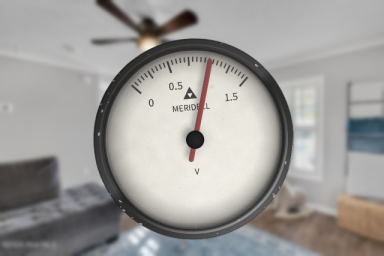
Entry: 1 V
